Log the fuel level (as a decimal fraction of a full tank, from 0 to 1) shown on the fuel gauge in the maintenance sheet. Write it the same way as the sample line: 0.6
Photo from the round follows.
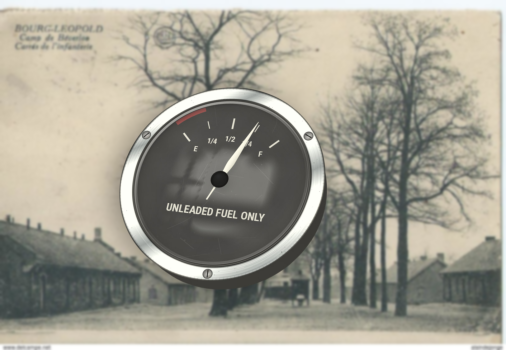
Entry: 0.75
